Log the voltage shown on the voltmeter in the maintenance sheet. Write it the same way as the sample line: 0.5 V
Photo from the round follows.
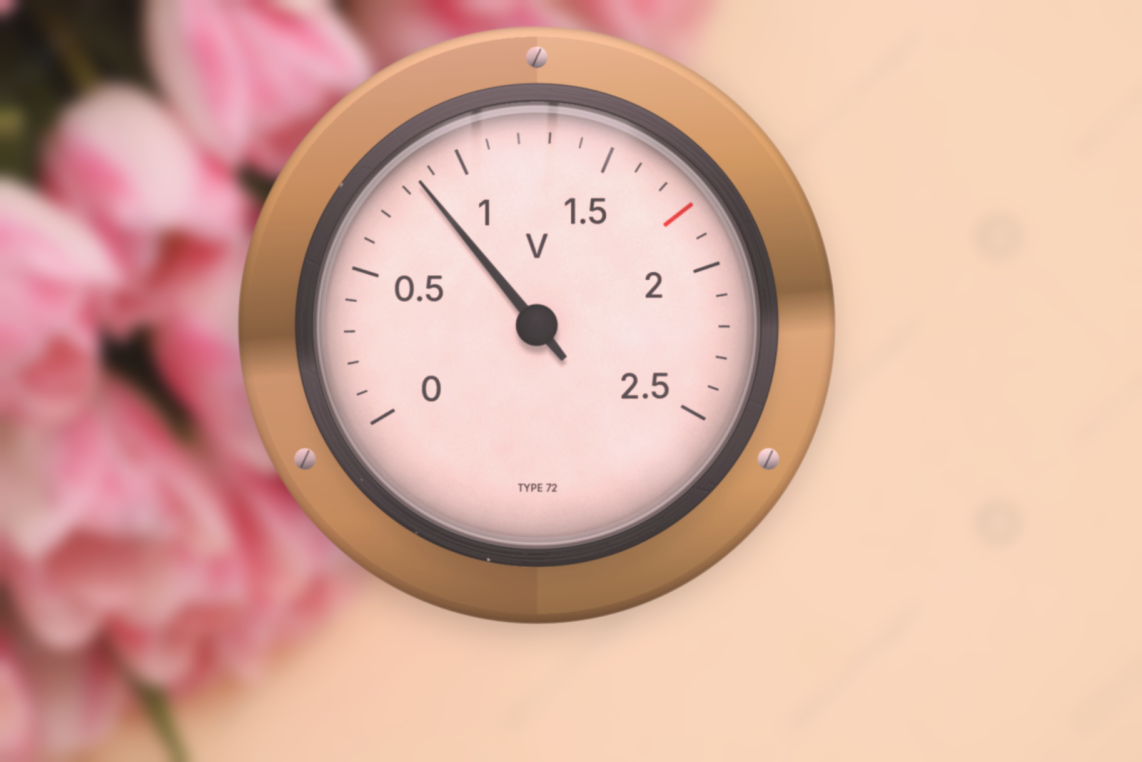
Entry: 0.85 V
